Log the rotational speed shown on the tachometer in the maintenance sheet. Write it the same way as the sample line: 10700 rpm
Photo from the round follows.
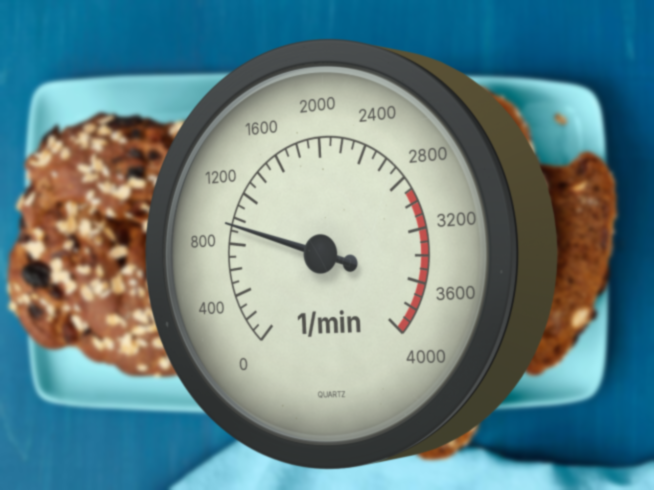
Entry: 950 rpm
